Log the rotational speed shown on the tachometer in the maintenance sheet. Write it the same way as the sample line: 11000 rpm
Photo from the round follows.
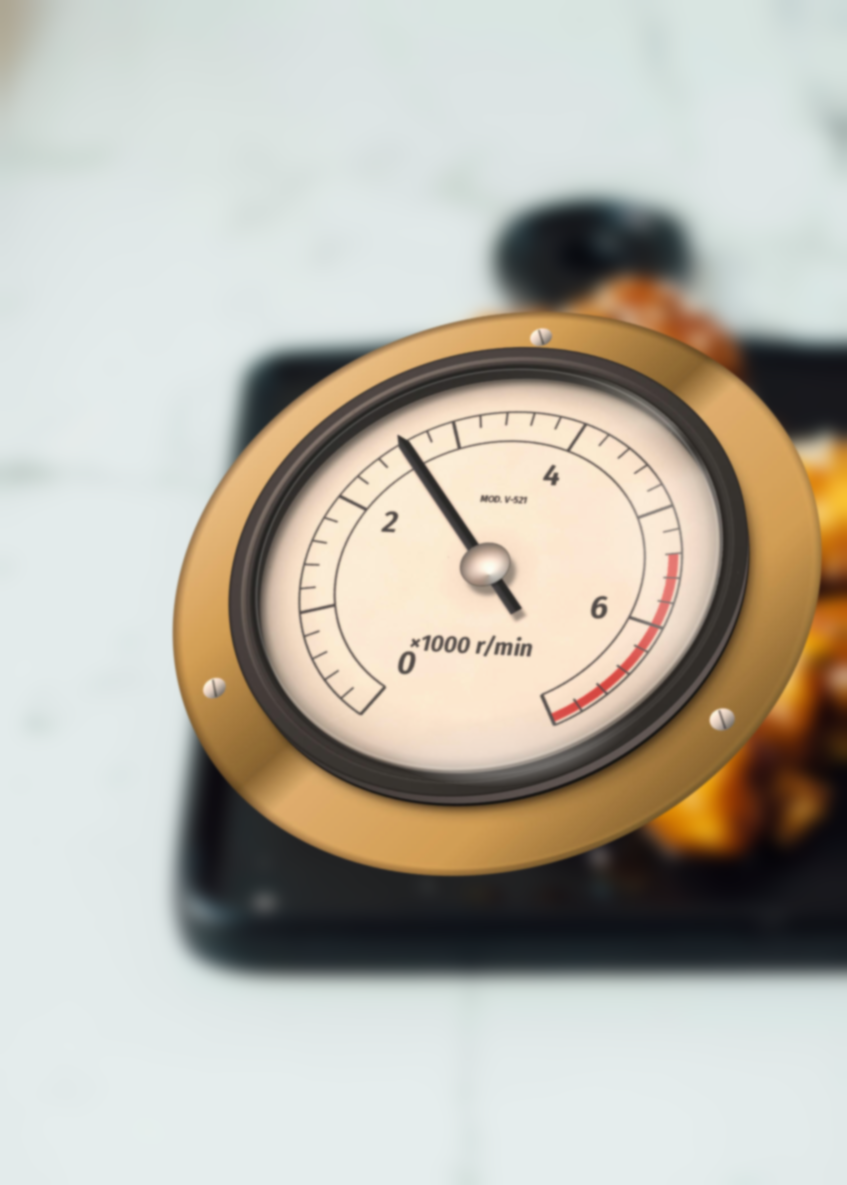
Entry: 2600 rpm
